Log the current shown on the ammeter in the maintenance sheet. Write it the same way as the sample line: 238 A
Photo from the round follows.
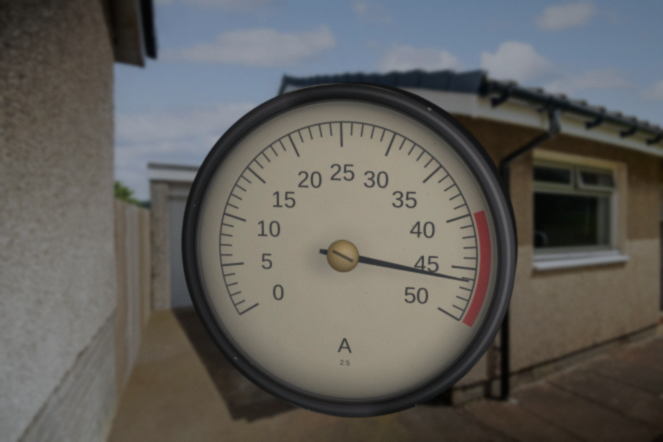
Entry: 46 A
